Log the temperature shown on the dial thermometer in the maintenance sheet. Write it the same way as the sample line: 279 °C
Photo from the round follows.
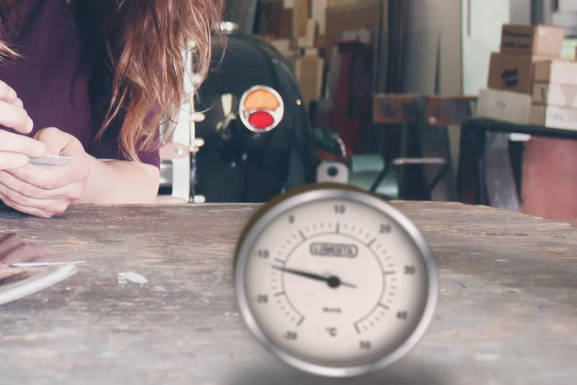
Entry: -12 °C
